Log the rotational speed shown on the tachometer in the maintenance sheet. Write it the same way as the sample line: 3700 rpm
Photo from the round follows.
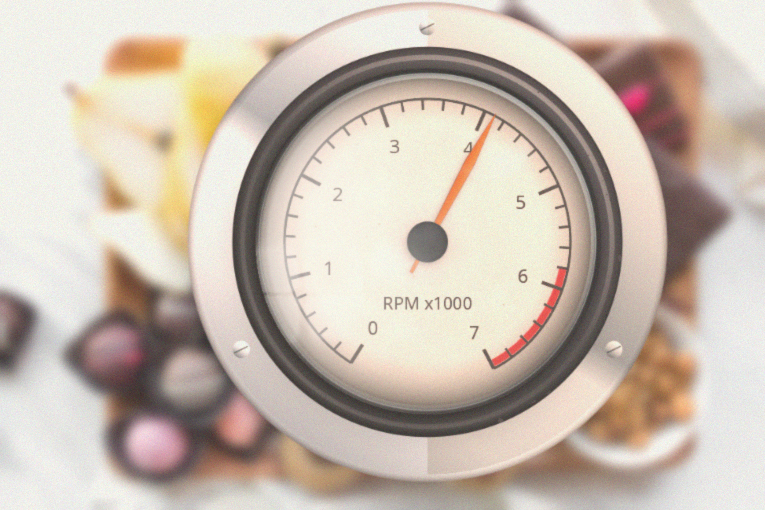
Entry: 4100 rpm
